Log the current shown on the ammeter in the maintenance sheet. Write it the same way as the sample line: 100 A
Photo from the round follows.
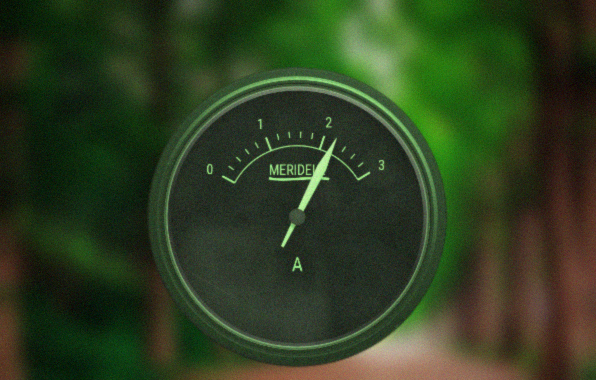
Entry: 2.2 A
